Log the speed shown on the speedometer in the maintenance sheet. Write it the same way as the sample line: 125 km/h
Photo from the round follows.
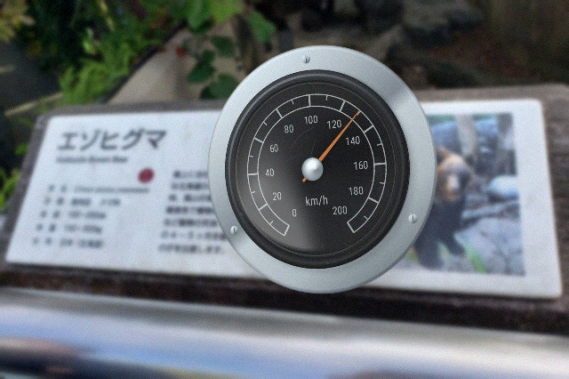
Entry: 130 km/h
